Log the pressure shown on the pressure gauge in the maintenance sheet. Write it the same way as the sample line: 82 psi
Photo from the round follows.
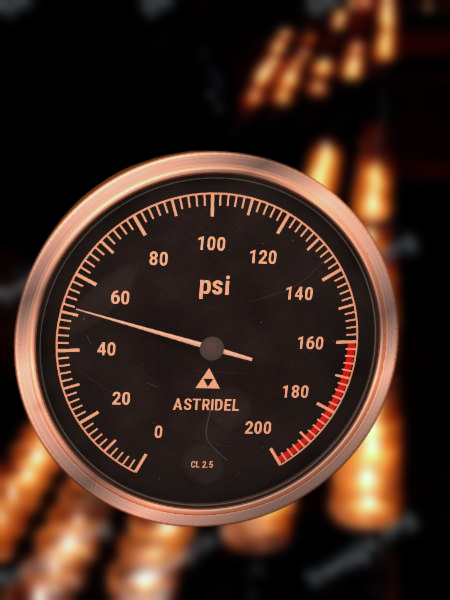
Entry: 52 psi
